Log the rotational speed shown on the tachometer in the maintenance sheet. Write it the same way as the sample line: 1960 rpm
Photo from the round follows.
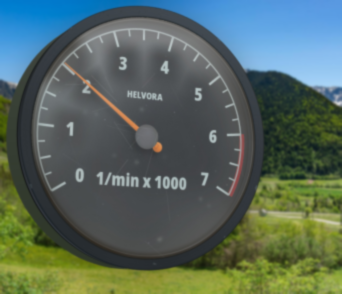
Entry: 2000 rpm
